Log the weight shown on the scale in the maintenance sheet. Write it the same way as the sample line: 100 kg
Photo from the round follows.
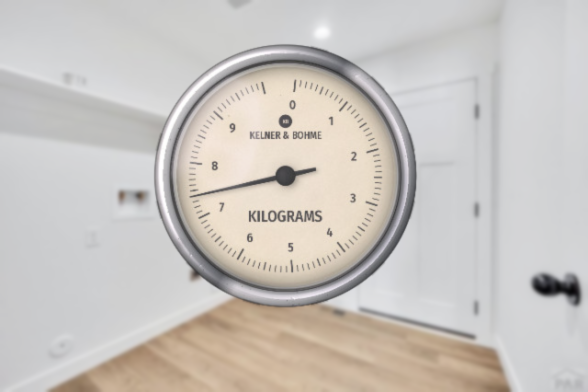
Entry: 7.4 kg
